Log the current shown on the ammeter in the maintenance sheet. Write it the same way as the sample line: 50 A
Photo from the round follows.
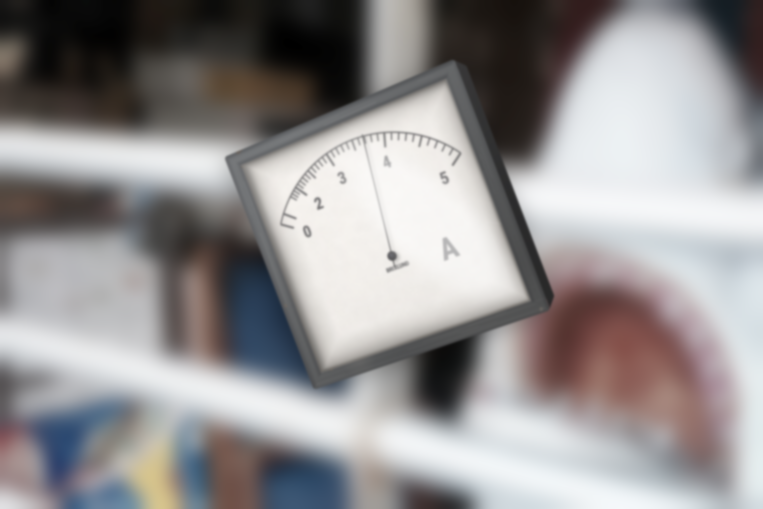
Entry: 3.7 A
